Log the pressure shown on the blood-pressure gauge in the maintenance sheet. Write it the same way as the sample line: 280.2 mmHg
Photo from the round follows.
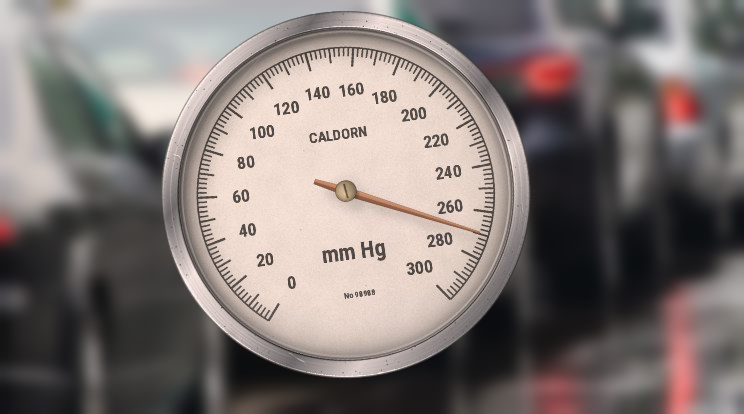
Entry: 270 mmHg
